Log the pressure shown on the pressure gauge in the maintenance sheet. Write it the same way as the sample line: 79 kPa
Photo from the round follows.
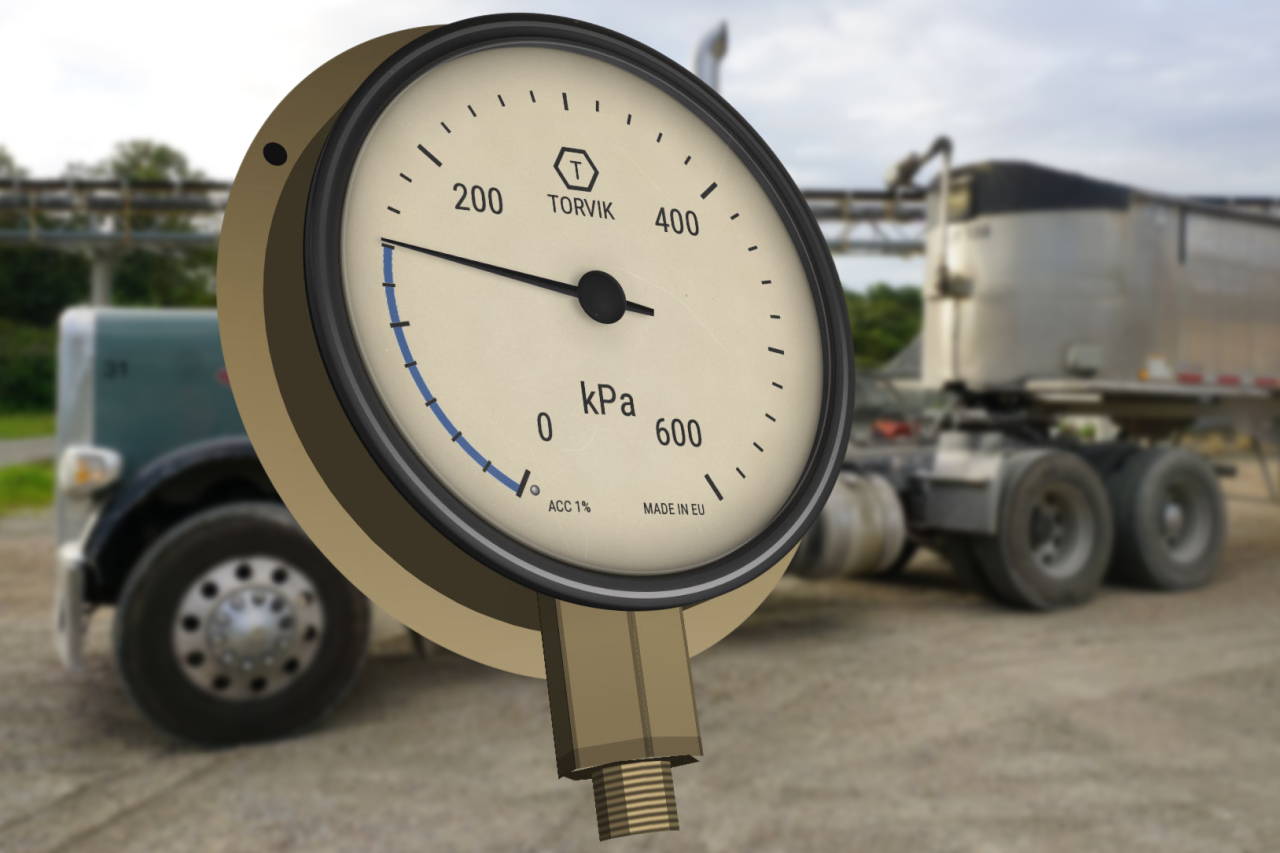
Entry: 140 kPa
